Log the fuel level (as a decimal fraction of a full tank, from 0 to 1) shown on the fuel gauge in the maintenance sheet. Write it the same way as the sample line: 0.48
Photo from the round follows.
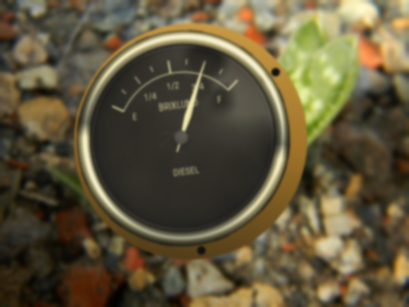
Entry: 0.75
